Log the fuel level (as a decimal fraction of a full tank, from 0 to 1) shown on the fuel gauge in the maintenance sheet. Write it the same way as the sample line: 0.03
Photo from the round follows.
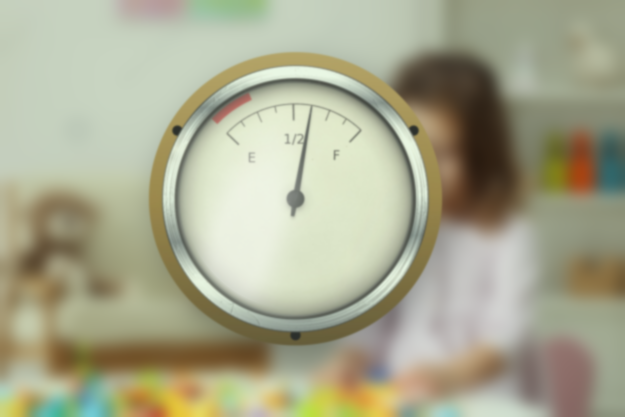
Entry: 0.625
